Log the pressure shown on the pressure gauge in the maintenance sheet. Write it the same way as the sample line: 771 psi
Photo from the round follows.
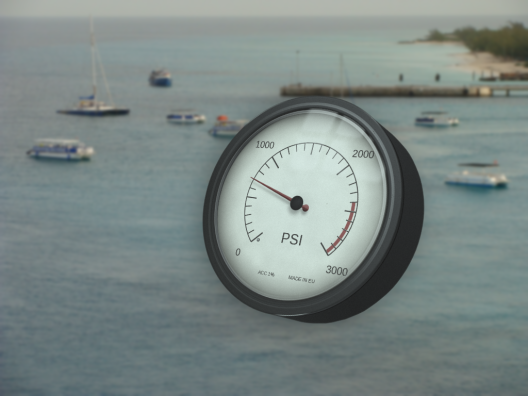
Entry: 700 psi
